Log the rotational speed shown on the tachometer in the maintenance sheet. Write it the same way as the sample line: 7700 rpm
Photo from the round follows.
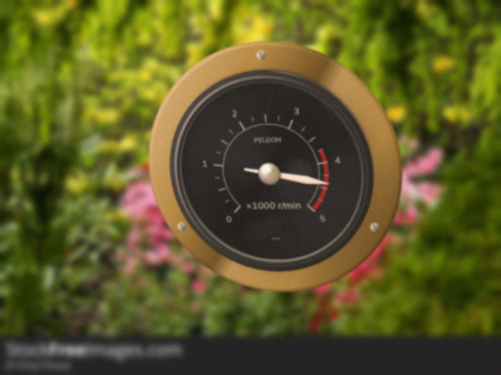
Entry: 4375 rpm
